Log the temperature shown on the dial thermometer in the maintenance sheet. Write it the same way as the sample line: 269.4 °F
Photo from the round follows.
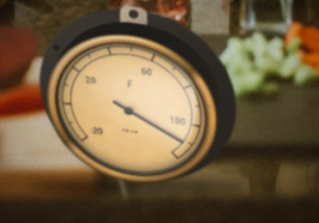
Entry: 110 °F
